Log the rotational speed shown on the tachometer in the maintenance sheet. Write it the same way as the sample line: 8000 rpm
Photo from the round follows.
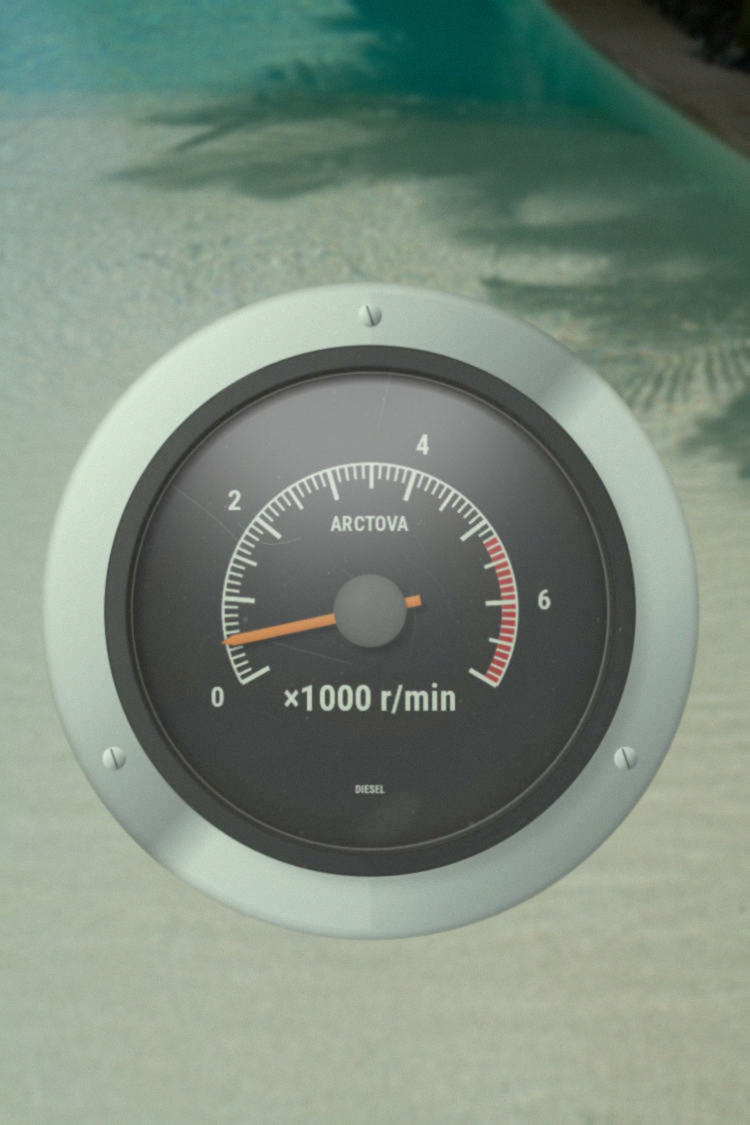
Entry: 500 rpm
